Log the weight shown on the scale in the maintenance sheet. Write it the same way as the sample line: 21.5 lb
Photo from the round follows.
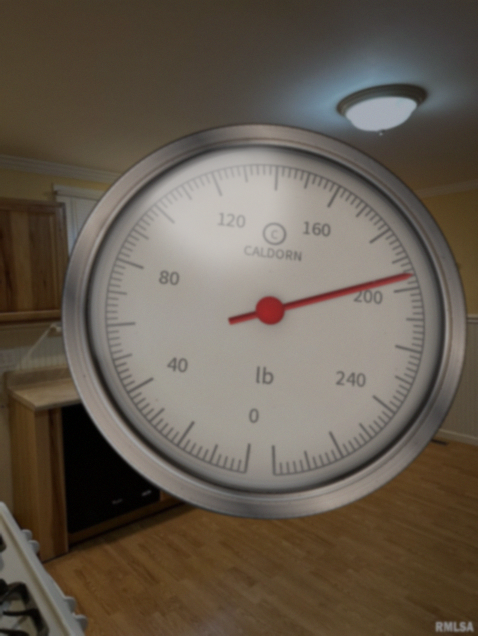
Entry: 196 lb
